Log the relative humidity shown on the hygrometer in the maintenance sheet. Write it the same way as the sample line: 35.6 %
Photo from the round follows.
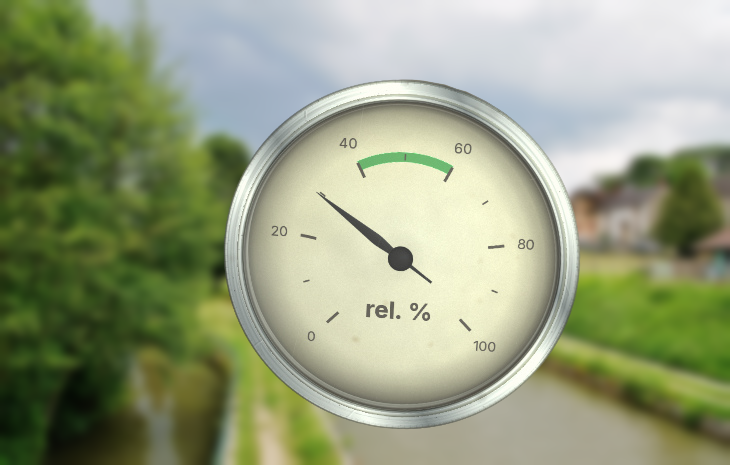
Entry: 30 %
